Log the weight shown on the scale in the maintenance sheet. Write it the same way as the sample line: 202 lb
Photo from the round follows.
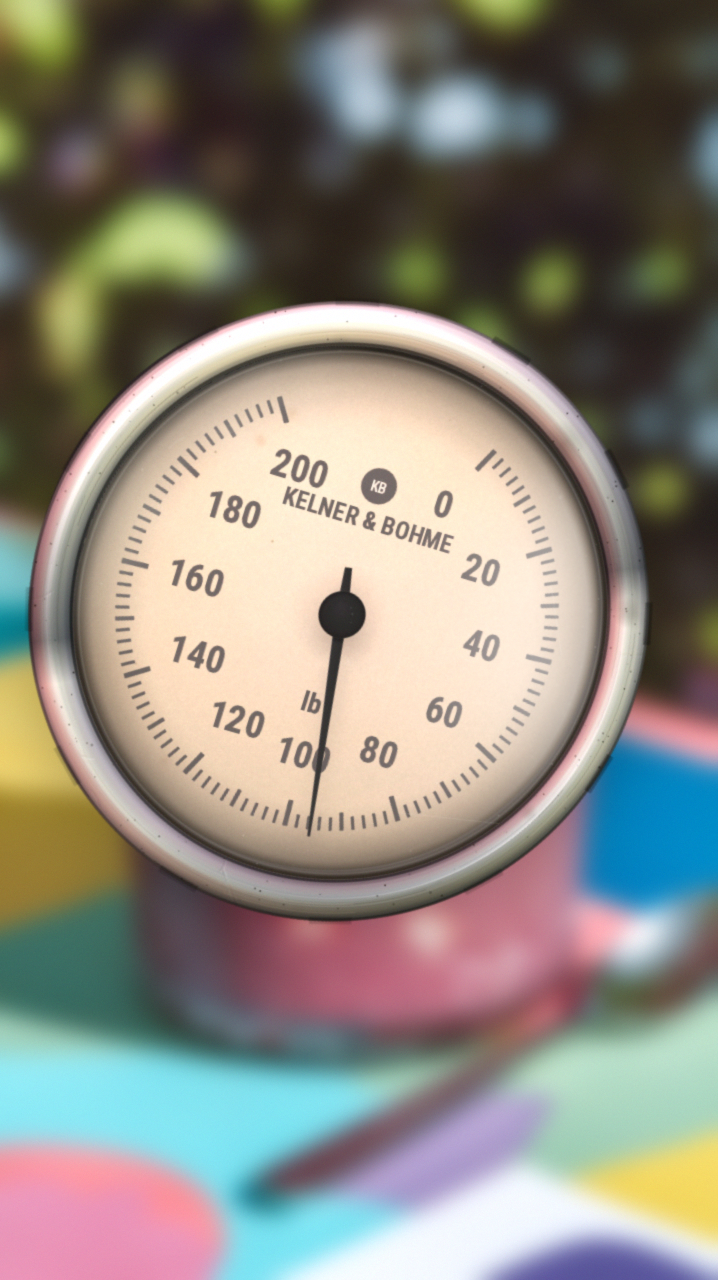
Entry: 96 lb
